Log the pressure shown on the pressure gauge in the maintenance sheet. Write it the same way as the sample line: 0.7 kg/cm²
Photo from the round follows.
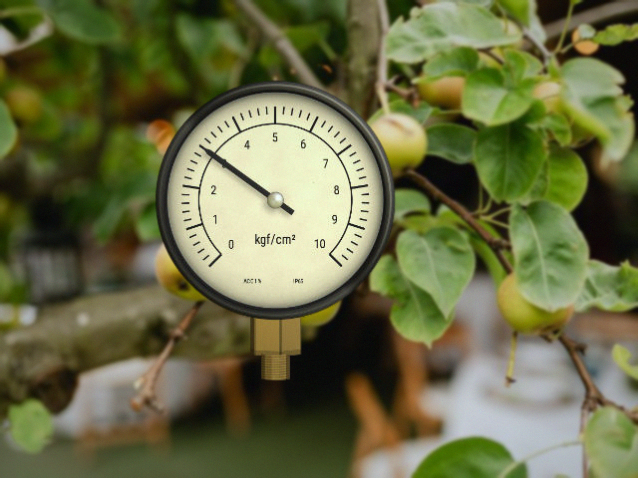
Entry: 3 kg/cm²
